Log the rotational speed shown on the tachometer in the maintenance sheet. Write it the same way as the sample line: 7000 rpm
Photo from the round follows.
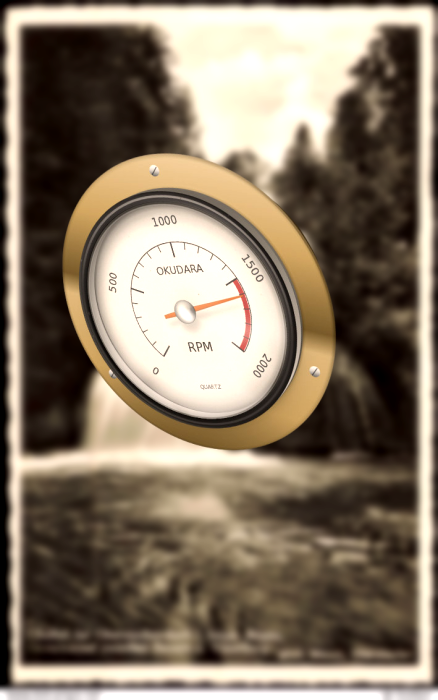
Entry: 1600 rpm
